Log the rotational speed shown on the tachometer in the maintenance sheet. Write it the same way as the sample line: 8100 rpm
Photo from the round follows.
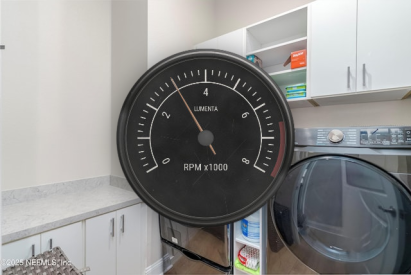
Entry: 3000 rpm
